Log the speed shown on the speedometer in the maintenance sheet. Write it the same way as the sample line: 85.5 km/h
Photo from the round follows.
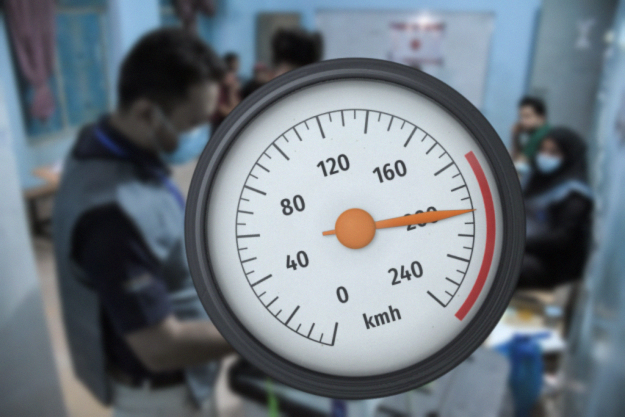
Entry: 200 km/h
